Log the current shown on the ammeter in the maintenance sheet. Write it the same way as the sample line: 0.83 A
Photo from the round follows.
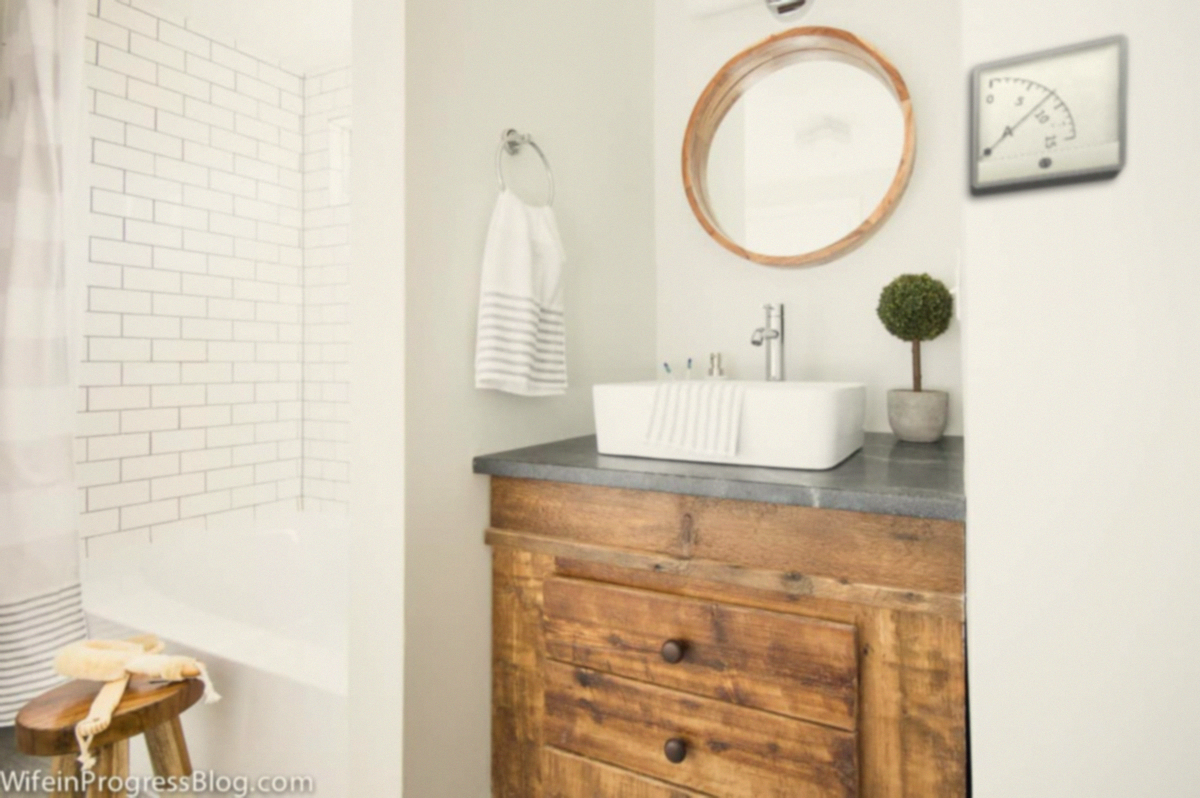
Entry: 8 A
